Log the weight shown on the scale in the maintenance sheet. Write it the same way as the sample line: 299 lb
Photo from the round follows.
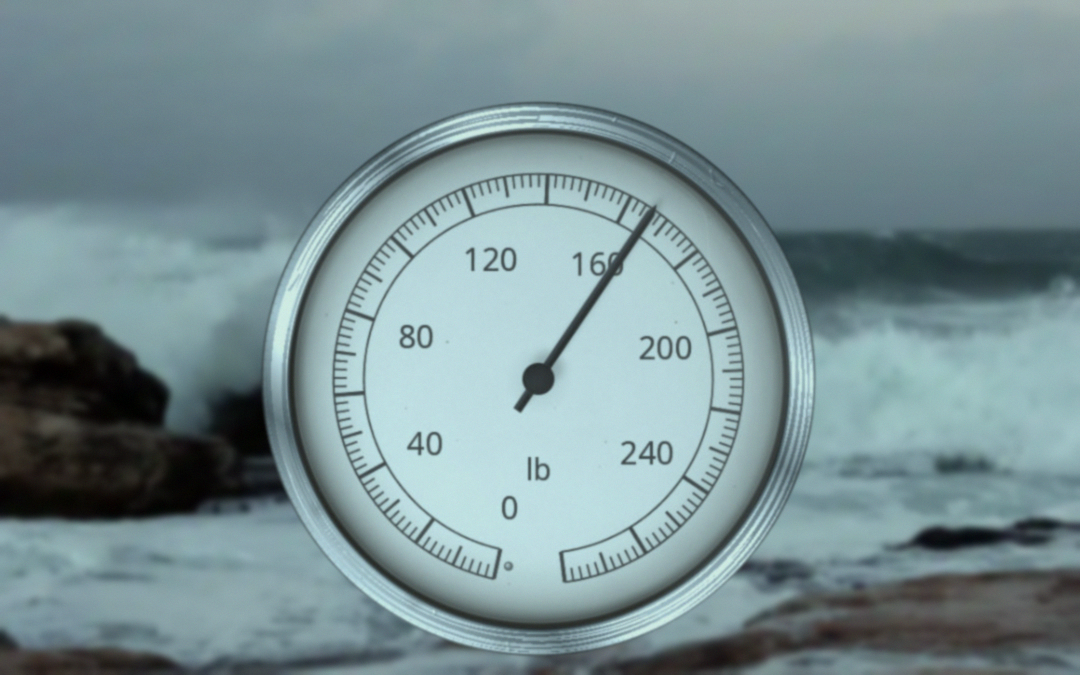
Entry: 166 lb
